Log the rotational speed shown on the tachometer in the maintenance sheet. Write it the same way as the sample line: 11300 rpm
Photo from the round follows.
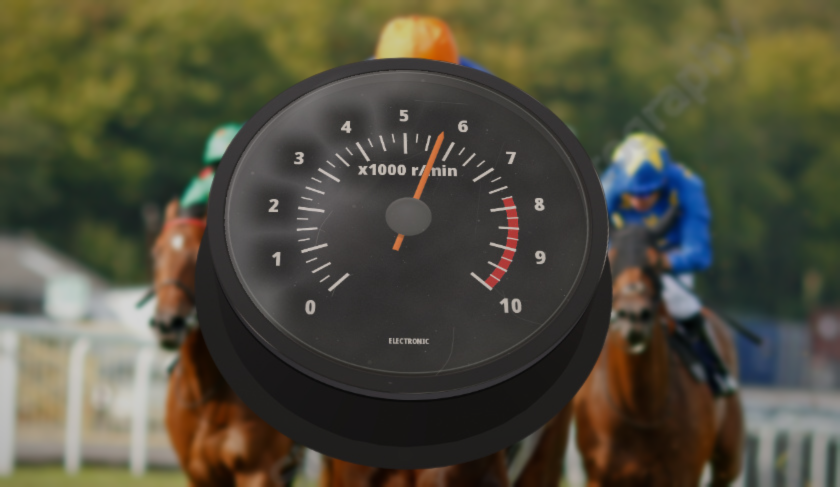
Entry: 5750 rpm
